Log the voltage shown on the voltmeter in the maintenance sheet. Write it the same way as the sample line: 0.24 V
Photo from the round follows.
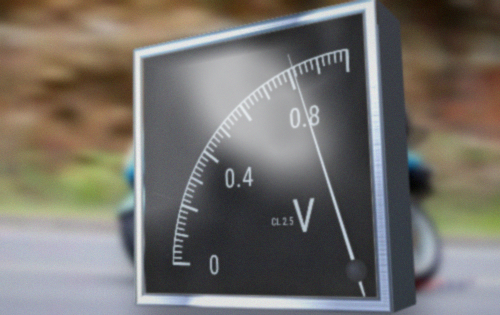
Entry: 0.82 V
